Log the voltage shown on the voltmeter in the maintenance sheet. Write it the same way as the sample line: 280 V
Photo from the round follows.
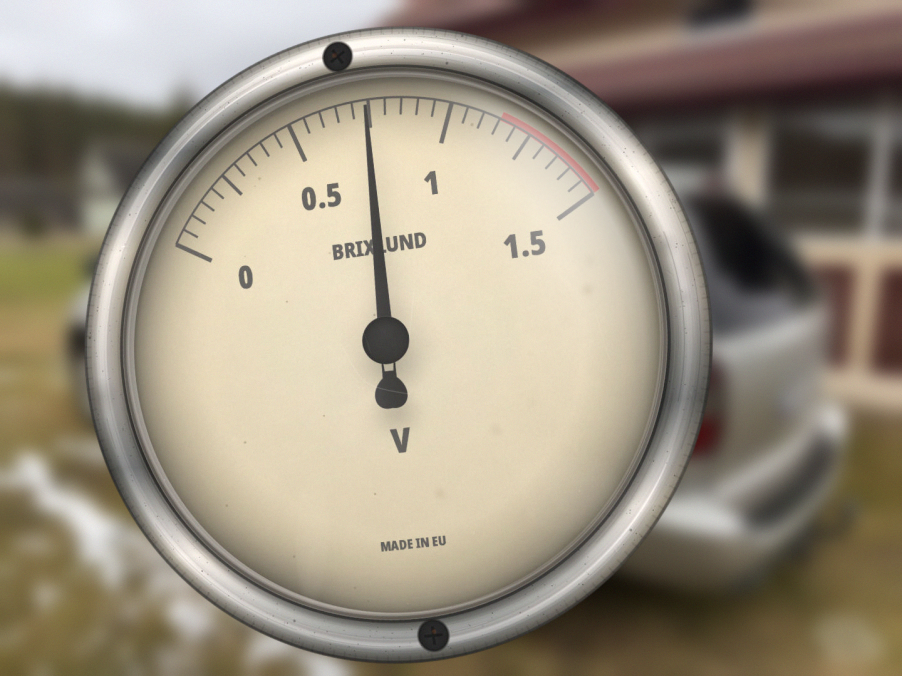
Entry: 0.75 V
